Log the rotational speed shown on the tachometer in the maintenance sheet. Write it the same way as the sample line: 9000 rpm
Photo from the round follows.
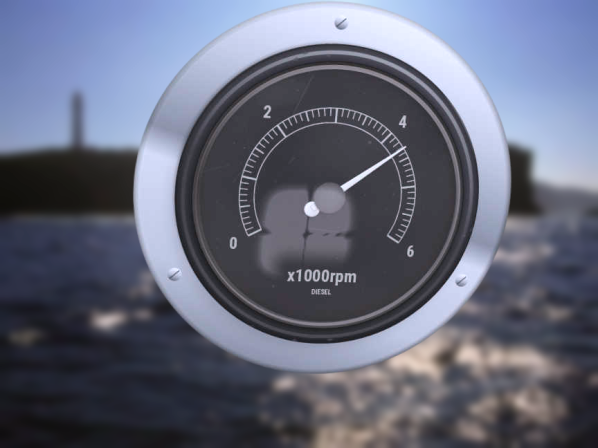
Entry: 4300 rpm
